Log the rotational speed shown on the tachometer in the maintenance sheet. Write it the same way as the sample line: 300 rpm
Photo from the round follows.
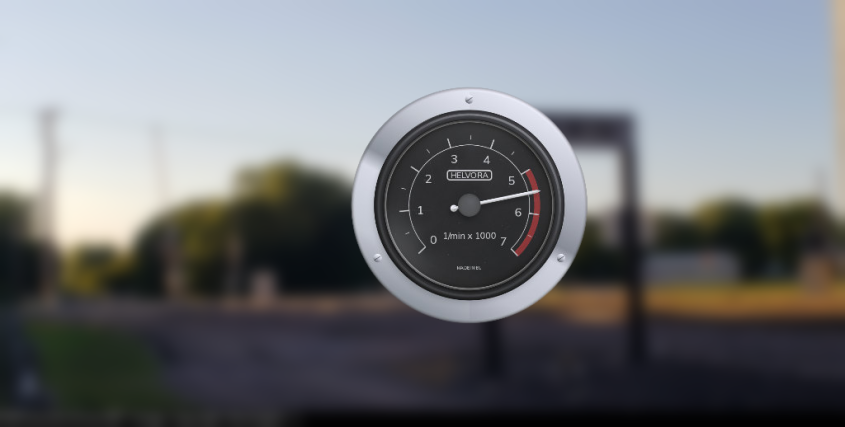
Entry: 5500 rpm
